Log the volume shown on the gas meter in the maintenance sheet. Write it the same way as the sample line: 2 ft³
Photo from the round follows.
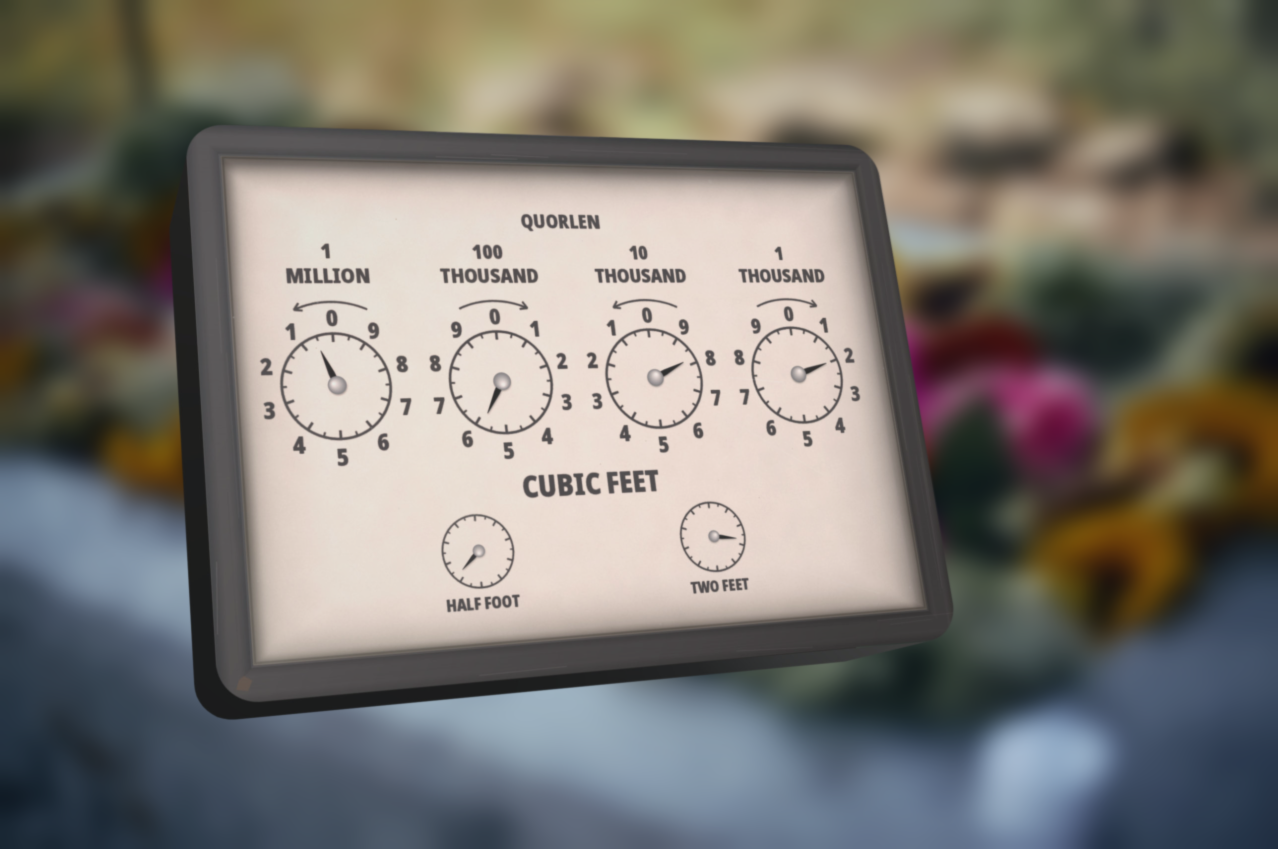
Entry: 58200 ft³
